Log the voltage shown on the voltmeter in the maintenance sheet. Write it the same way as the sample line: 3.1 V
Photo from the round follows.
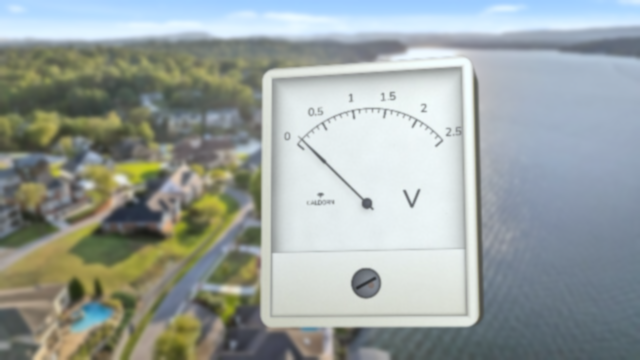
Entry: 0.1 V
